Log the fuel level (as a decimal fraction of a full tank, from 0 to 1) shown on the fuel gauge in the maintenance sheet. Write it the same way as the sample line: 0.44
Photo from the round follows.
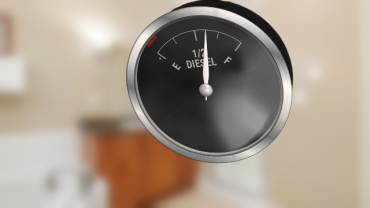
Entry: 0.625
